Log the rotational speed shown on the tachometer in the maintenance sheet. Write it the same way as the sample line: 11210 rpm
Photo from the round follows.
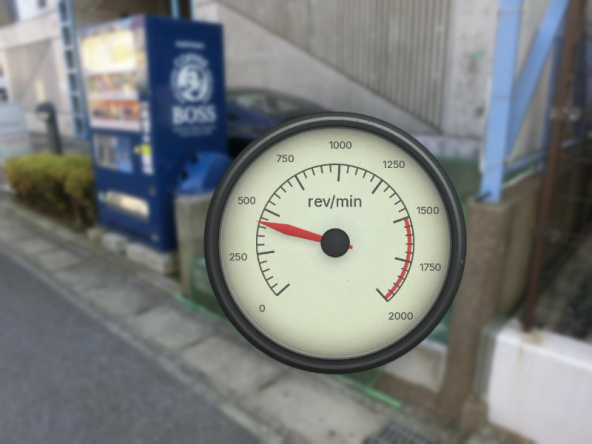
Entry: 425 rpm
